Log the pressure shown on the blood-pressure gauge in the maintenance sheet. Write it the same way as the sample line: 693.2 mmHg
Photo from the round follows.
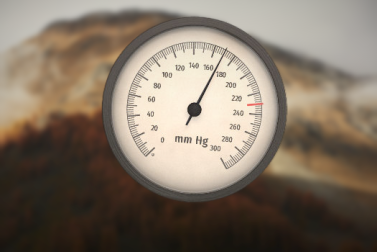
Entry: 170 mmHg
